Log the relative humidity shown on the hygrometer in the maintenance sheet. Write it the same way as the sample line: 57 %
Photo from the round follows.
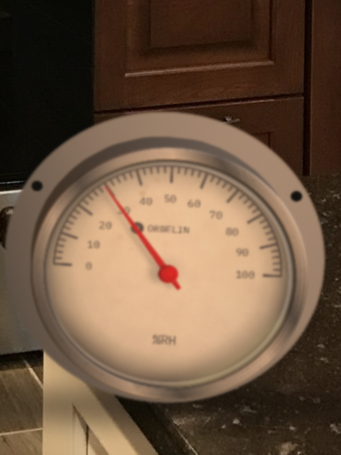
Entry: 30 %
